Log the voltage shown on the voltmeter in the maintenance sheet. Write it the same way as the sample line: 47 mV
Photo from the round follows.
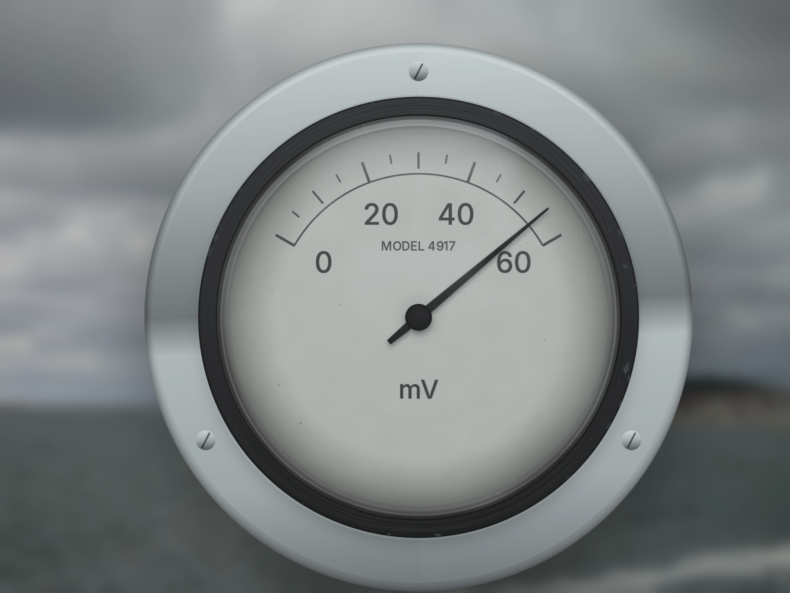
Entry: 55 mV
